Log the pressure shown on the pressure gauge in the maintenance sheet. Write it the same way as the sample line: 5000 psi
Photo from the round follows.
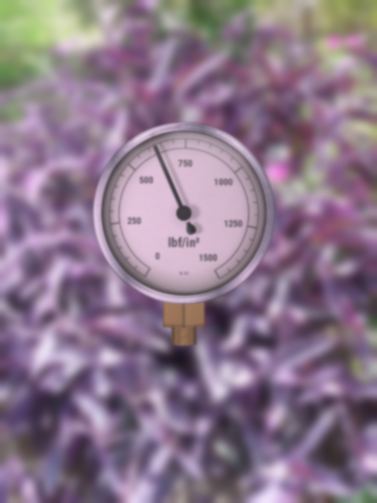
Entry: 625 psi
